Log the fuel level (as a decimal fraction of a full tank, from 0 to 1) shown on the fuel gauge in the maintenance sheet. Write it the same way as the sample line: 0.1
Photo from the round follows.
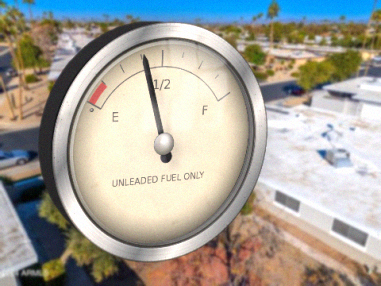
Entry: 0.375
